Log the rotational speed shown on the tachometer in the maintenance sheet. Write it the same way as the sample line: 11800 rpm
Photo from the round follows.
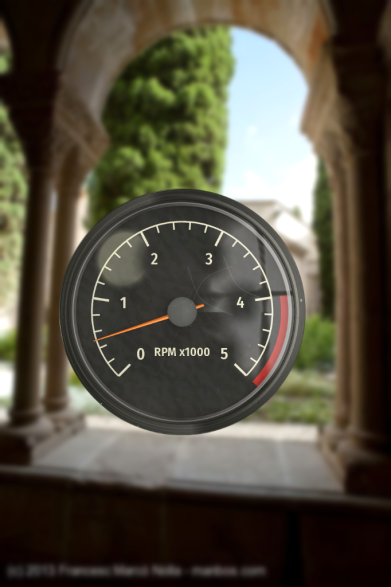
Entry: 500 rpm
